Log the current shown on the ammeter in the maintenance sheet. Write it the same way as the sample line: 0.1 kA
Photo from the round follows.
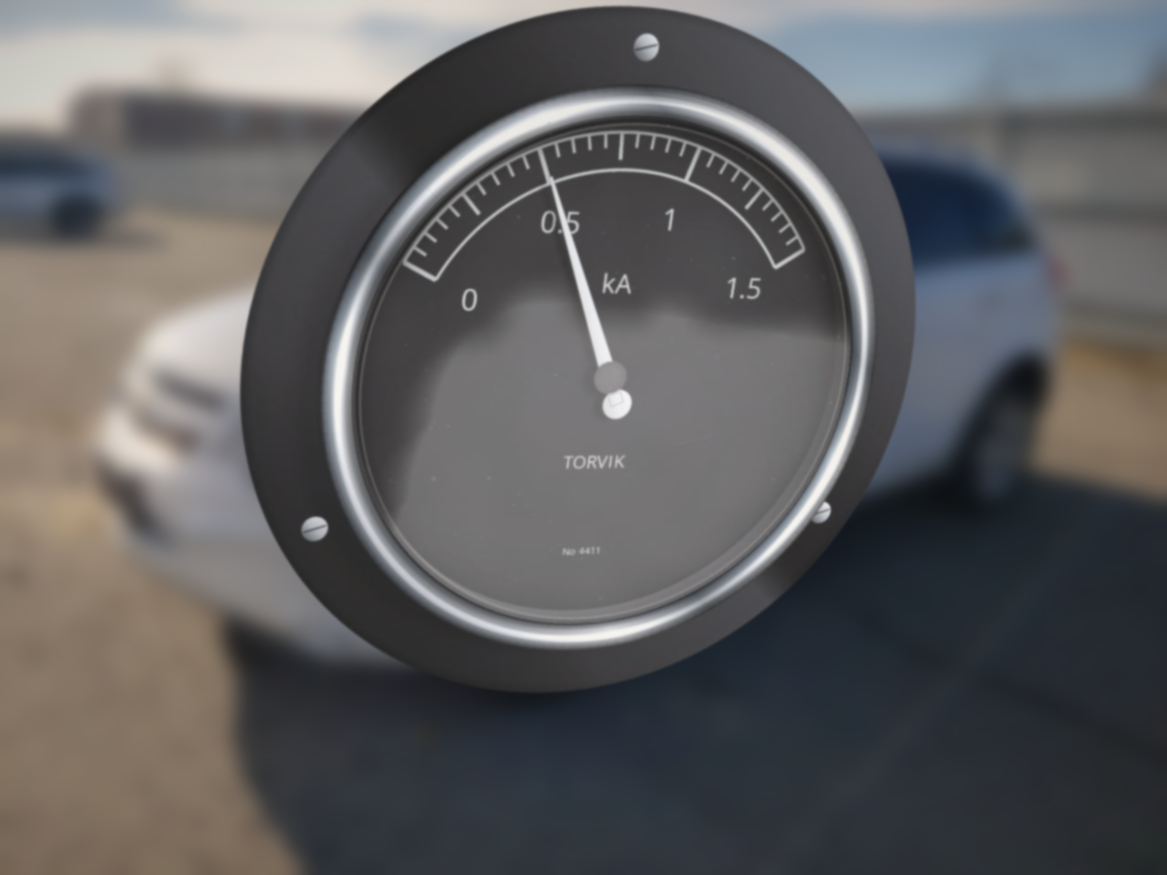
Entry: 0.5 kA
